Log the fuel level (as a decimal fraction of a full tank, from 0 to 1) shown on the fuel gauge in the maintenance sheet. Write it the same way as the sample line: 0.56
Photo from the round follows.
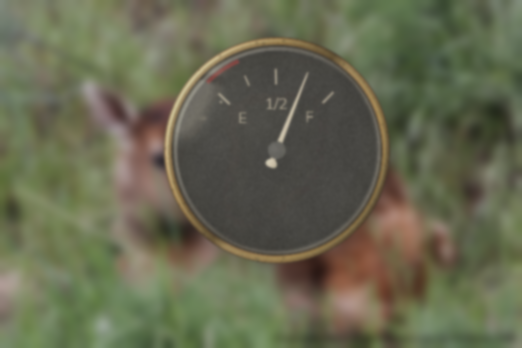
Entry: 0.75
